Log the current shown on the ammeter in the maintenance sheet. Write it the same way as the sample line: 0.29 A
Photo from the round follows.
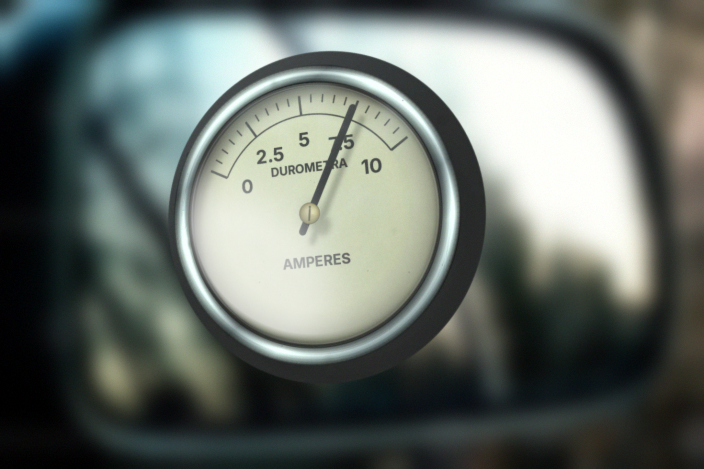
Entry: 7.5 A
